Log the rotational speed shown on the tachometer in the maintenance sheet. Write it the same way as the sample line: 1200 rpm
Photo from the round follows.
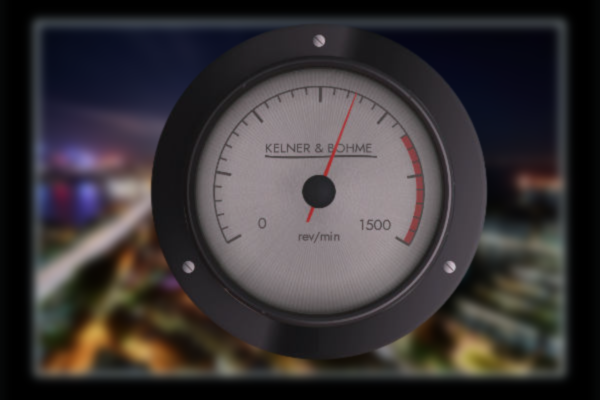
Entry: 875 rpm
